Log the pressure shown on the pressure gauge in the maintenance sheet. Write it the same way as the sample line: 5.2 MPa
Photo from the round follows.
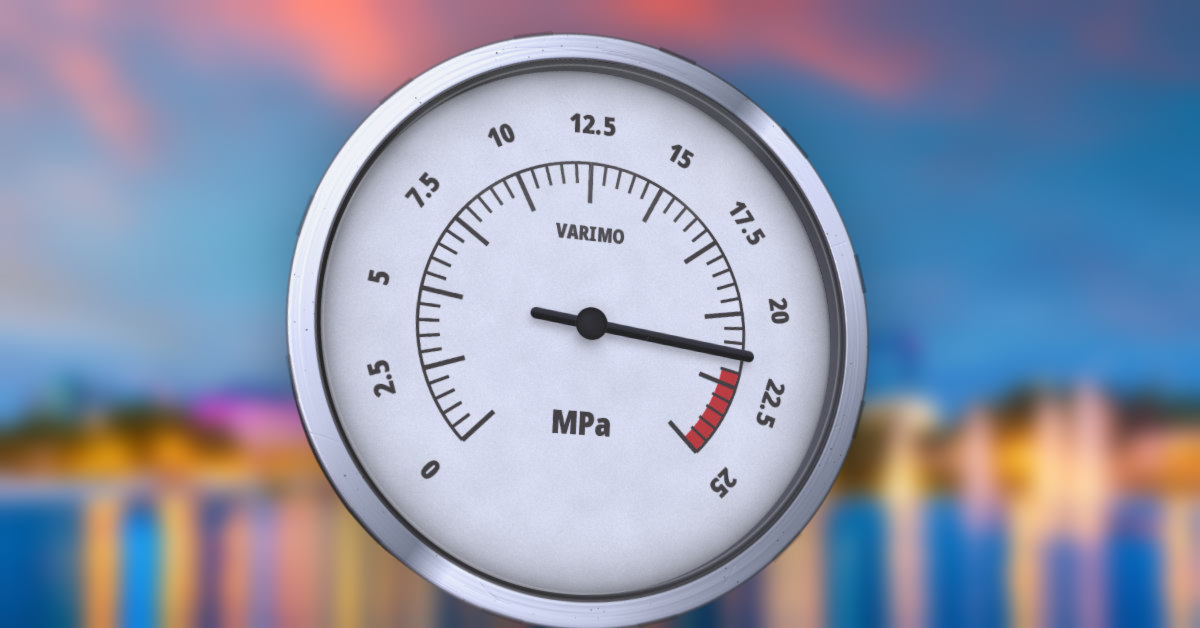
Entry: 21.5 MPa
